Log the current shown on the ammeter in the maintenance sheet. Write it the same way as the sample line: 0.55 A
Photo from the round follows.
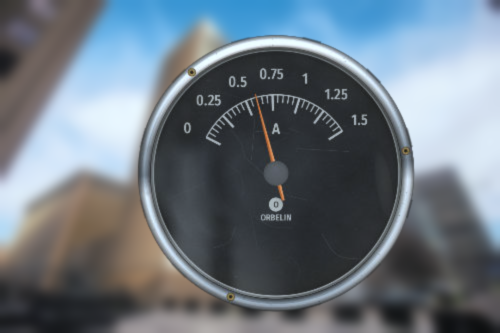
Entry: 0.6 A
